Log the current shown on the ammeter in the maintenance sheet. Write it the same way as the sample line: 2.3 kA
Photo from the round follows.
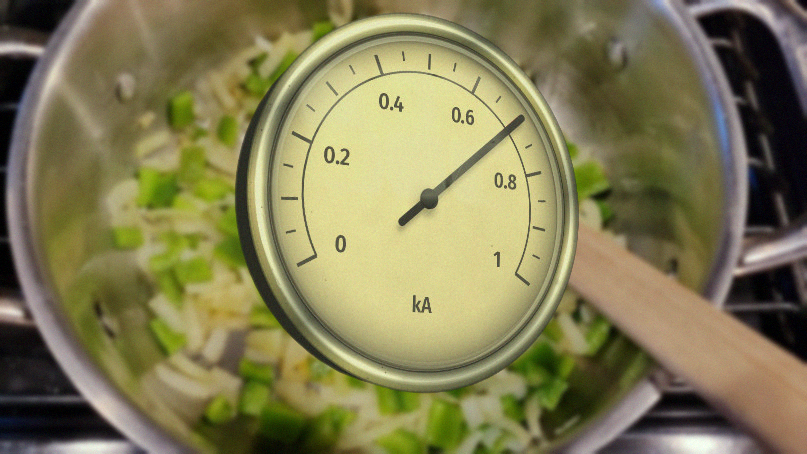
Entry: 0.7 kA
